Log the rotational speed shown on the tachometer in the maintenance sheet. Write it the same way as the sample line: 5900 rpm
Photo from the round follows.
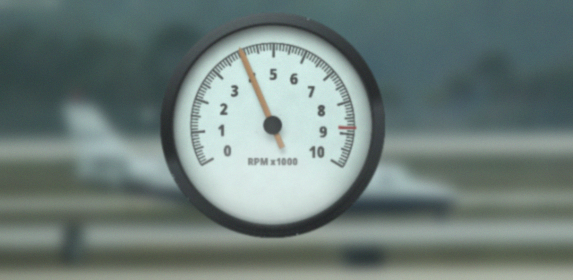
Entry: 4000 rpm
